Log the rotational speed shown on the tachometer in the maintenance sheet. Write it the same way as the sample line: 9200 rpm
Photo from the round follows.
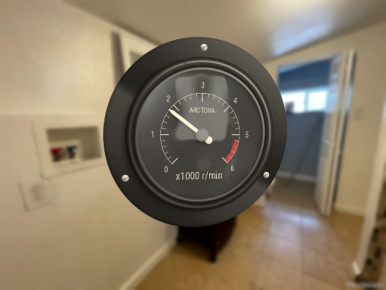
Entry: 1800 rpm
